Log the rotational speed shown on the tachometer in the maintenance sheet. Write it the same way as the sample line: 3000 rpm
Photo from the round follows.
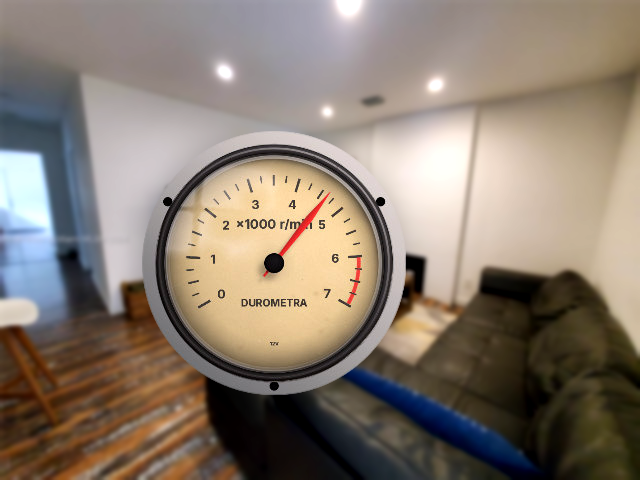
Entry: 4625 rpm
